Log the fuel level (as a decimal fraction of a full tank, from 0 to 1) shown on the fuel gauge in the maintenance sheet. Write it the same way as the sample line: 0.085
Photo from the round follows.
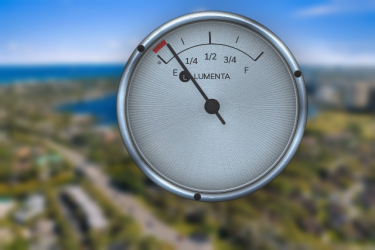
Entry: 0.125
